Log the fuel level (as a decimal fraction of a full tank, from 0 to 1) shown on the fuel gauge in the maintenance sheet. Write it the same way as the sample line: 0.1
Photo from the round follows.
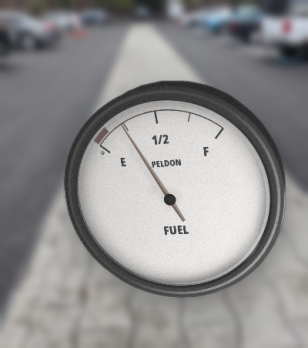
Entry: 0.25
